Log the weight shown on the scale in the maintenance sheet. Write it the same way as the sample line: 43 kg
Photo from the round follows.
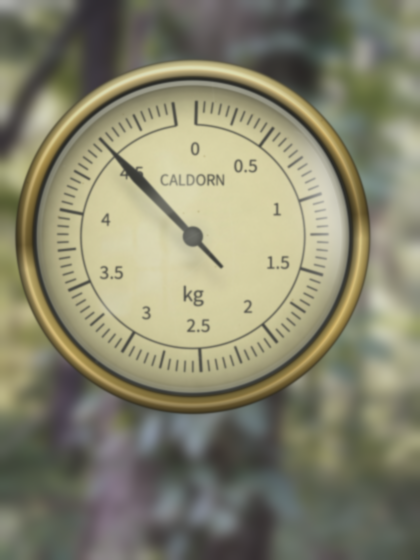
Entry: 4.5 kg
